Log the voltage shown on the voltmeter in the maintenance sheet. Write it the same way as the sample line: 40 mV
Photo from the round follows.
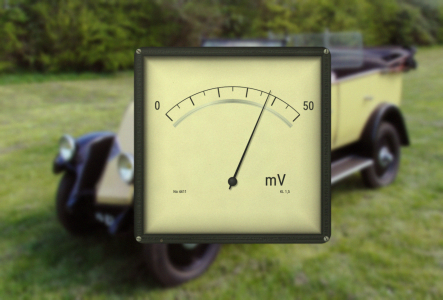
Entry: 37.5 mV
